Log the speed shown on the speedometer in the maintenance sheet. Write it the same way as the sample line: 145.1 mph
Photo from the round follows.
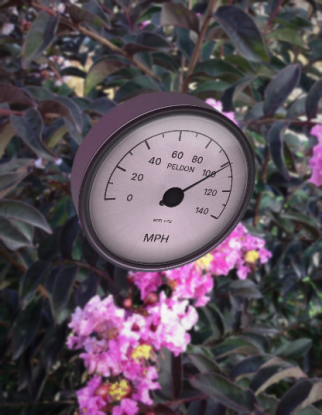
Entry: 100 mph
